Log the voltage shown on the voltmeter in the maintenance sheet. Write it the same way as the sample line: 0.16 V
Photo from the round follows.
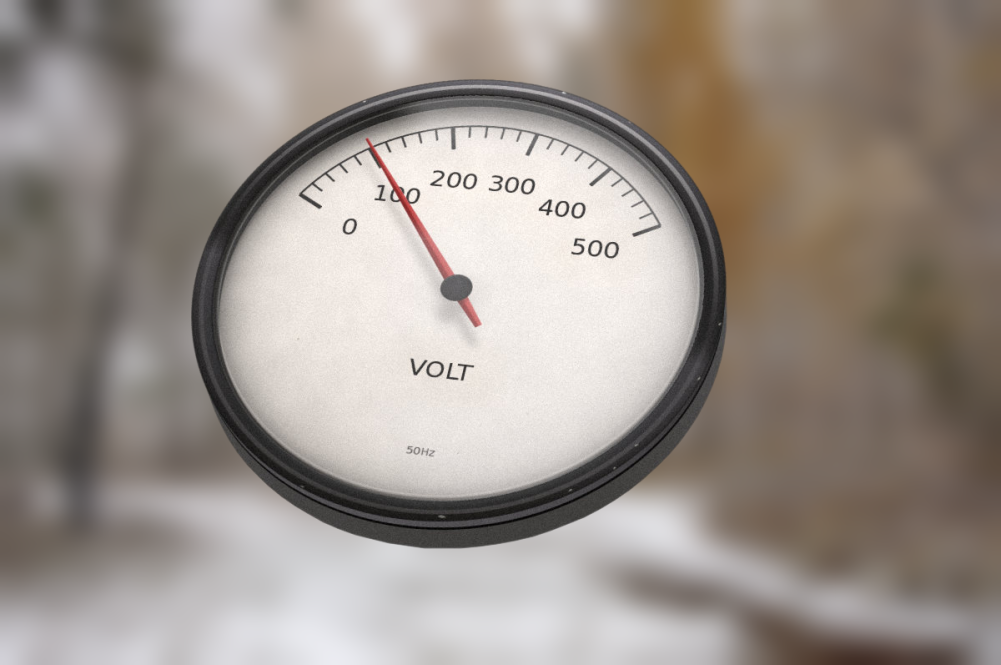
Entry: 100 V
